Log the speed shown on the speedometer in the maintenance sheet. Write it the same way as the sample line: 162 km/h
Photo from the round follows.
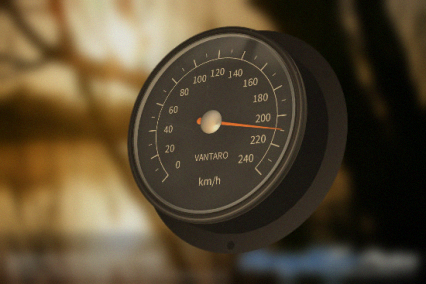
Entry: 210 km/h
